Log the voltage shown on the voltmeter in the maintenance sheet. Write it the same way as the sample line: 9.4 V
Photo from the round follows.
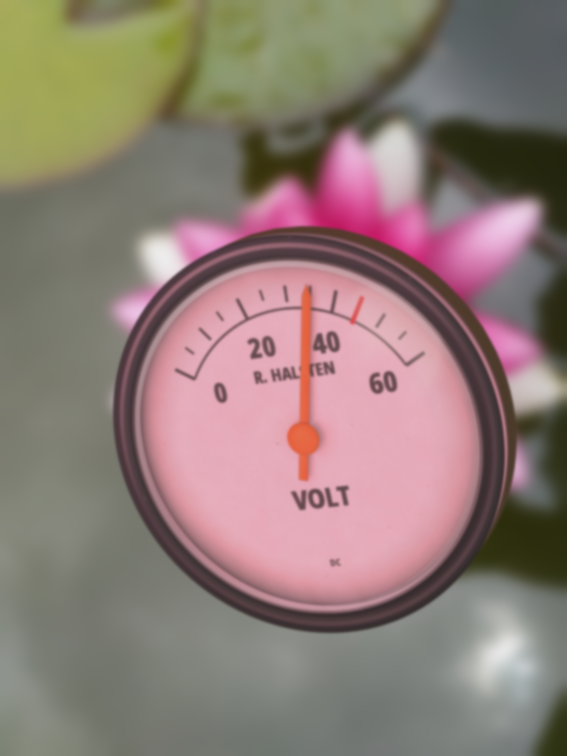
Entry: 35 V
